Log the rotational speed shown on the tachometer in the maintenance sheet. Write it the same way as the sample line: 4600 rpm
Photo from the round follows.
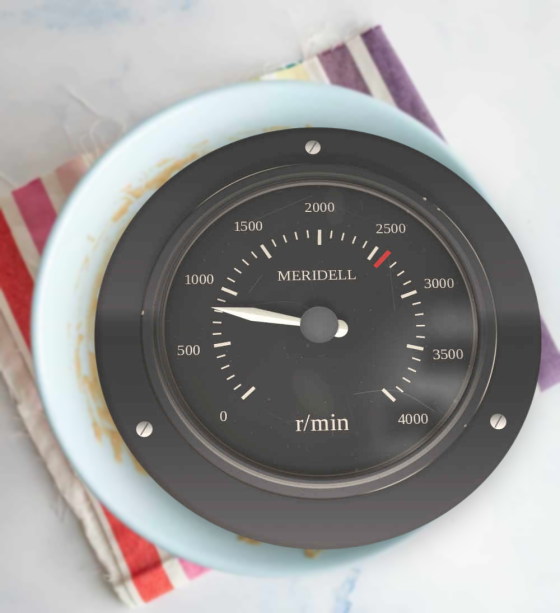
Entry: 800 rpm
